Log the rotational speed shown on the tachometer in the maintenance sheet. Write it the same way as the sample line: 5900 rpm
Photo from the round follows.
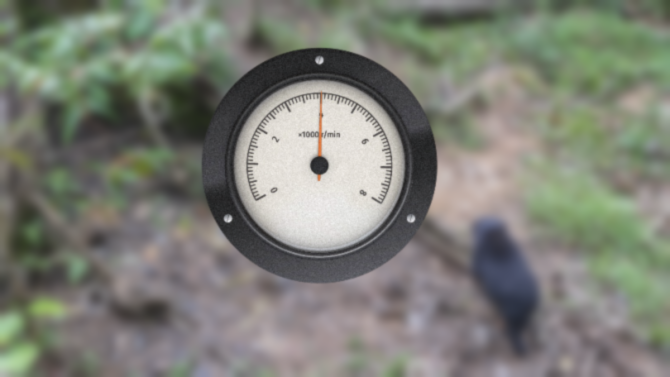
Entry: 4000 rpm
